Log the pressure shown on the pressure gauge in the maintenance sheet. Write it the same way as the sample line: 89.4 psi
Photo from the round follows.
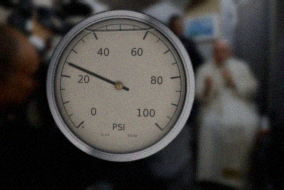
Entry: 25 psi
